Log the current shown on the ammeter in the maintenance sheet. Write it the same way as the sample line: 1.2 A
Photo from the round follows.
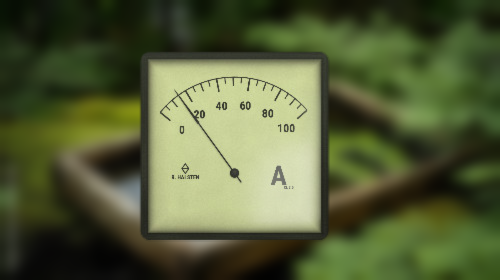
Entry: 15 A
